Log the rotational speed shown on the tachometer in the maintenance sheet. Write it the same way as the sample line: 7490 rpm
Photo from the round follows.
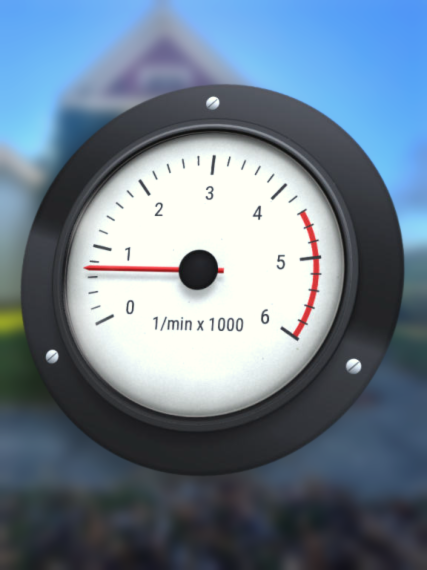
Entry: 700 rpm
